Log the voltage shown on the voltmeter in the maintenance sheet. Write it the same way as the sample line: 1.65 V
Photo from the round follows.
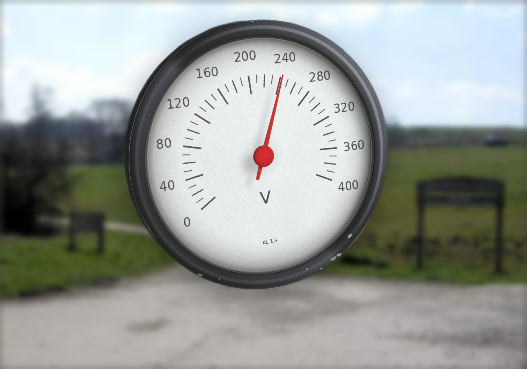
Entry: 240 V
